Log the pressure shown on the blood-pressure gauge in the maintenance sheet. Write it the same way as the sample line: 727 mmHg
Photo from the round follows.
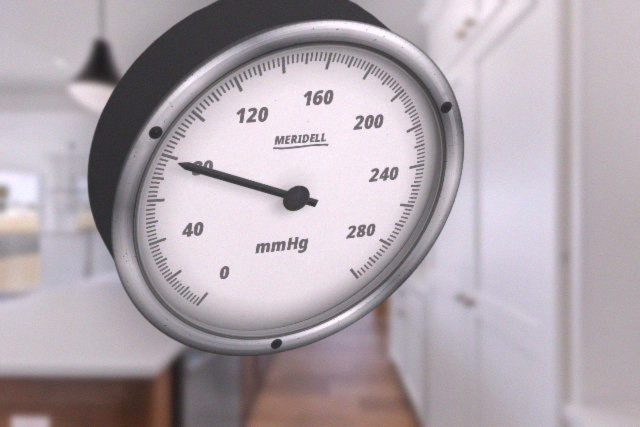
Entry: 80 mmHg
